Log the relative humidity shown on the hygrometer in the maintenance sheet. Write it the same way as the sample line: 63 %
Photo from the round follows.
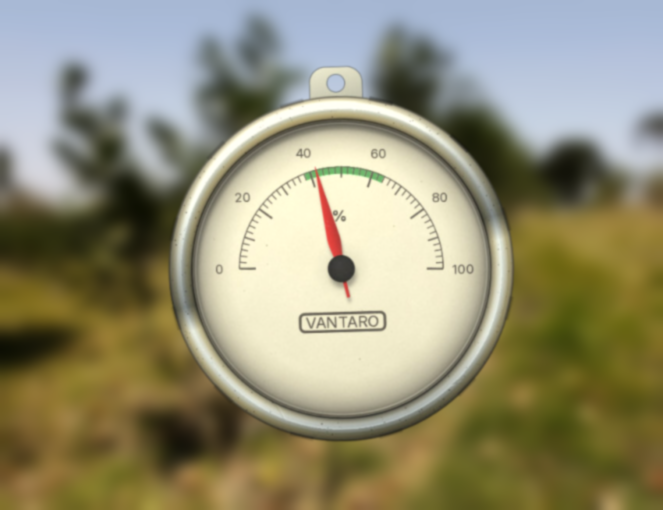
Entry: 42 %
